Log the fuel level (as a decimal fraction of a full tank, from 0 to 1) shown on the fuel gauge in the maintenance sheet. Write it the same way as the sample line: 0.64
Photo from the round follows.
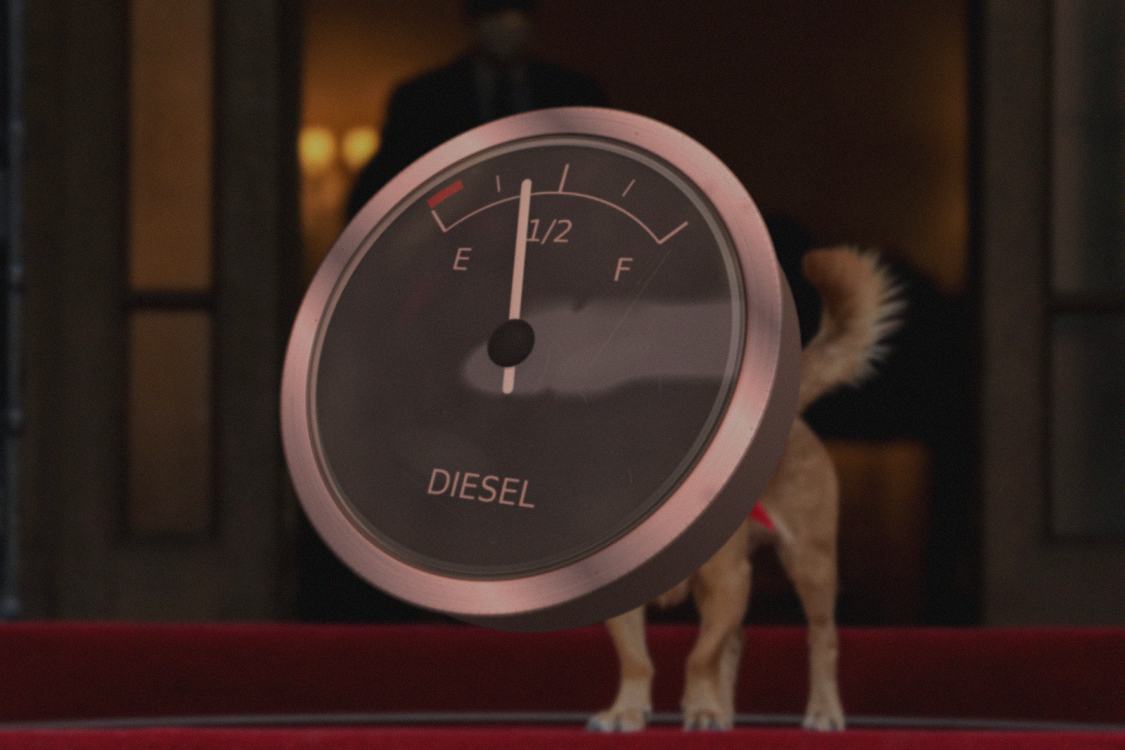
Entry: 0.375
